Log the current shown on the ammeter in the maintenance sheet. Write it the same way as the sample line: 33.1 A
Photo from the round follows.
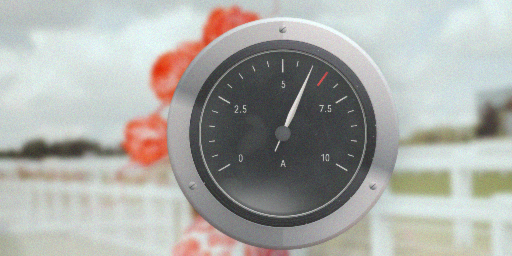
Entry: 6 A
